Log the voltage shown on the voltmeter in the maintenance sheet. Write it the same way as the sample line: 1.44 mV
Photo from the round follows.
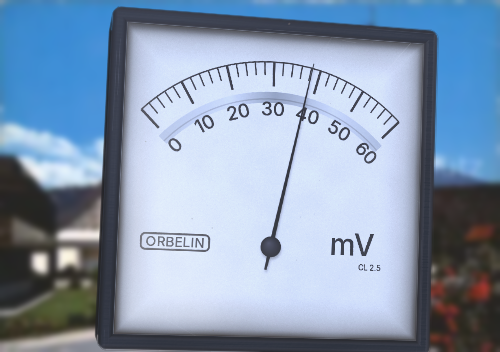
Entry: 38 mV
